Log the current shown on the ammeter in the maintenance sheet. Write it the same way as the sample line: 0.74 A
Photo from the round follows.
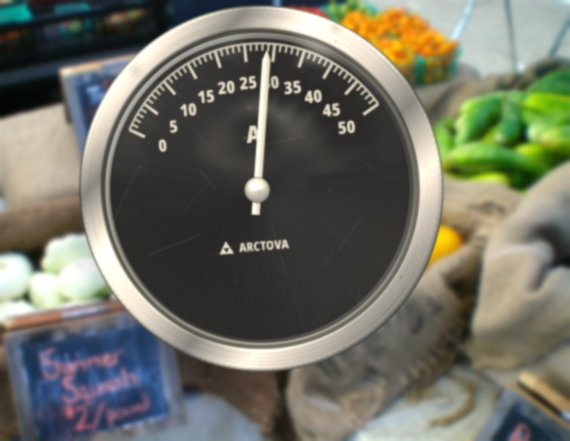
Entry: 29 A
